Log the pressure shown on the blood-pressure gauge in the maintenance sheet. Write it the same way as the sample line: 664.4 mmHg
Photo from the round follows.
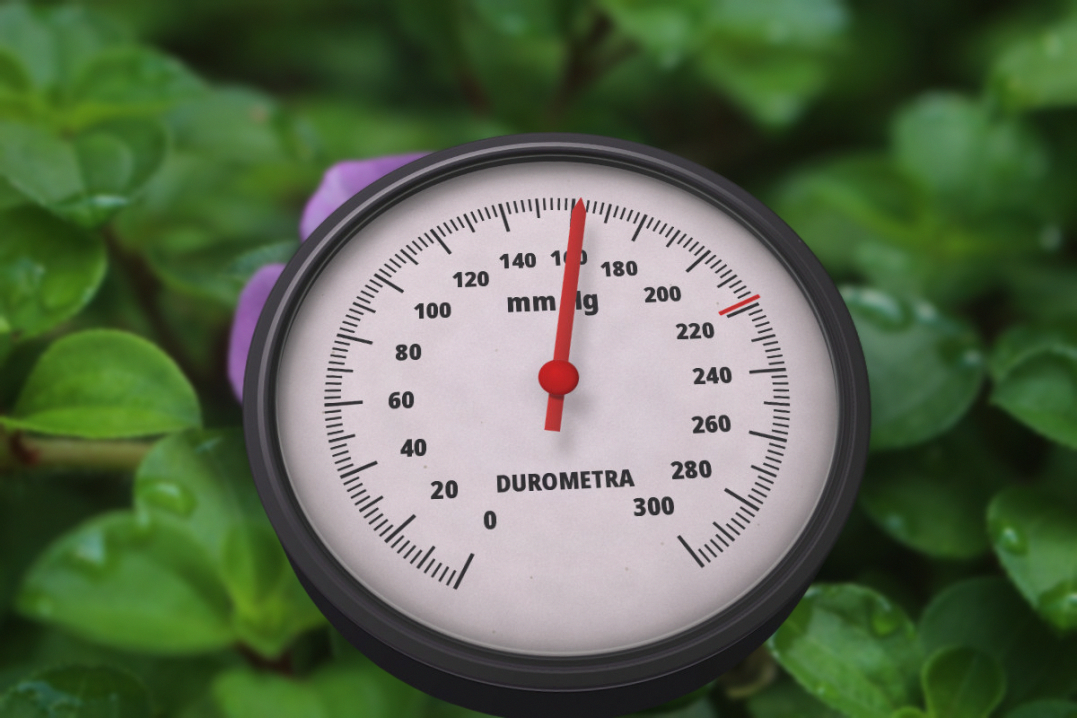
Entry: 162 mmHg
